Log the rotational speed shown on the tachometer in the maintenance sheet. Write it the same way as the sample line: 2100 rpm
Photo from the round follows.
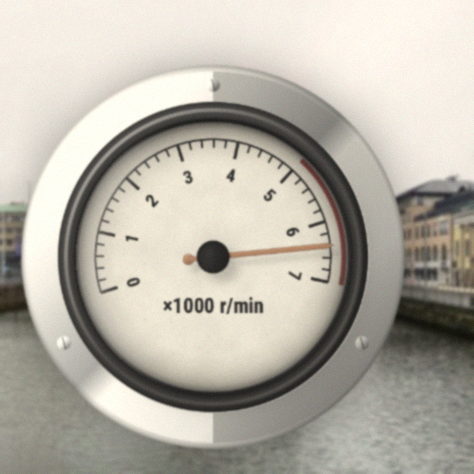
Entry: 6400 rpm
